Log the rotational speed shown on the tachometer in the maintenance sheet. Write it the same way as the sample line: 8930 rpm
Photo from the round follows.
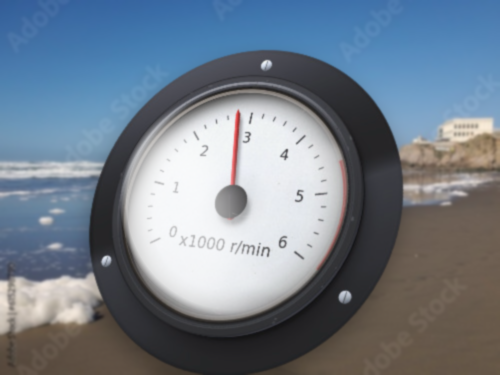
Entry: 2800 rpm
